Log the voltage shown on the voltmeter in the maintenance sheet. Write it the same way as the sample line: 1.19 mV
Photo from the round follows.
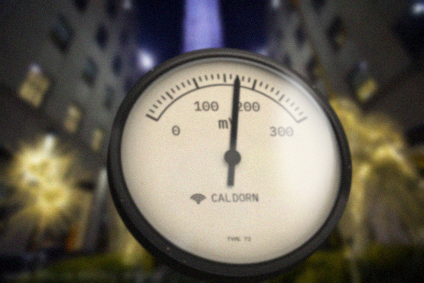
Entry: 170 mV
